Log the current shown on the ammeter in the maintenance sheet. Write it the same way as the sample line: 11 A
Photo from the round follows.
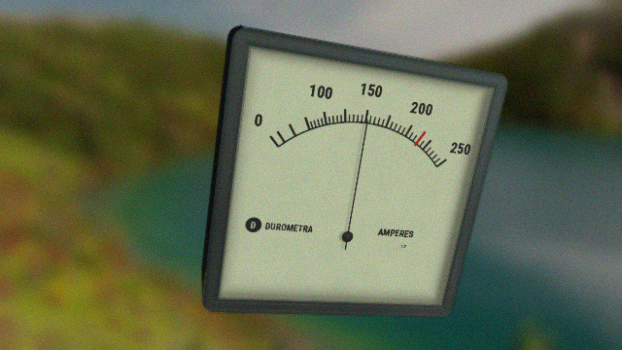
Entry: 150 A
